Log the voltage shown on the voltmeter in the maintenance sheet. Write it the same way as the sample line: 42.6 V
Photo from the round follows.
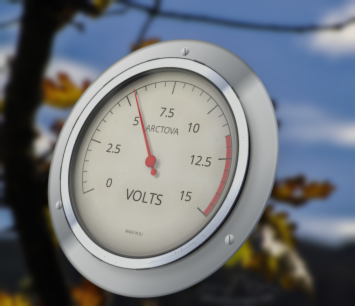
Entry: 5.5 V
